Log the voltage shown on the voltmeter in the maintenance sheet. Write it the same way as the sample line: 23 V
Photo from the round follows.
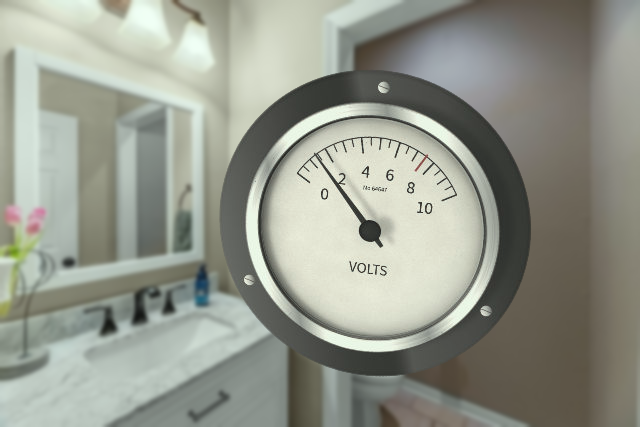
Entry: 1.5 V
